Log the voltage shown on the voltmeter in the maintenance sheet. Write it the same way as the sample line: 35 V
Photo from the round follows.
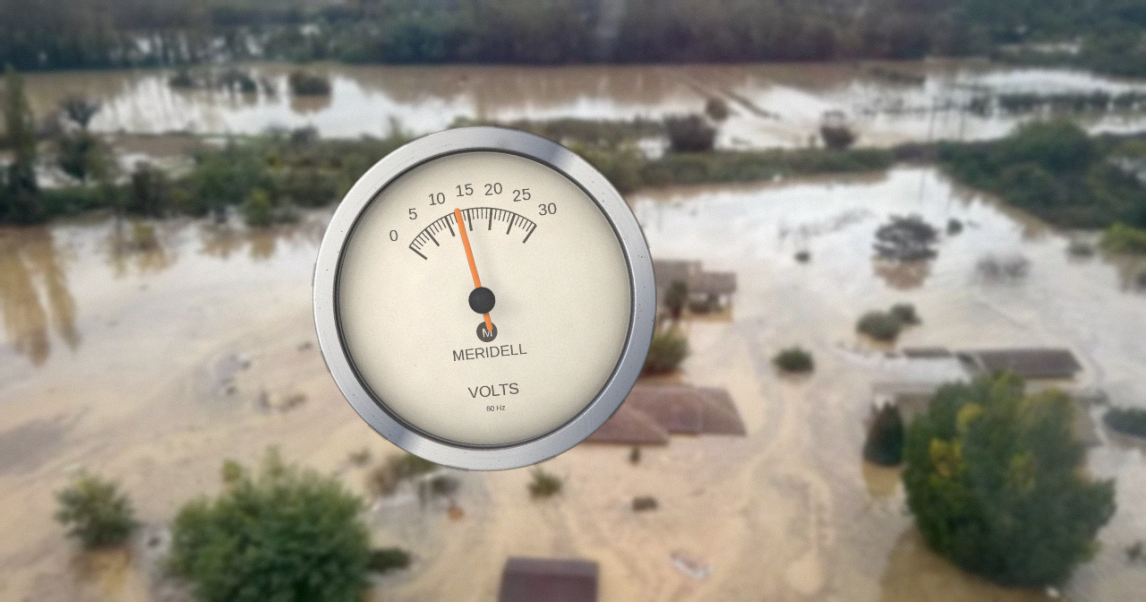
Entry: 13 V
